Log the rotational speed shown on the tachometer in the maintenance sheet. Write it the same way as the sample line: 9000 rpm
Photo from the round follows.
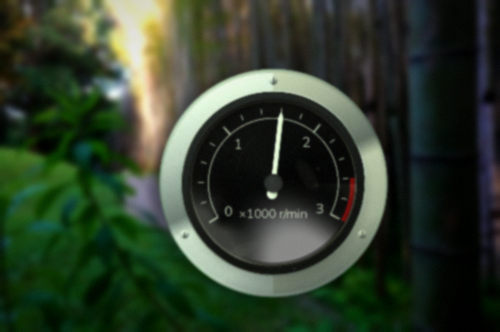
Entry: 1600 rpm
